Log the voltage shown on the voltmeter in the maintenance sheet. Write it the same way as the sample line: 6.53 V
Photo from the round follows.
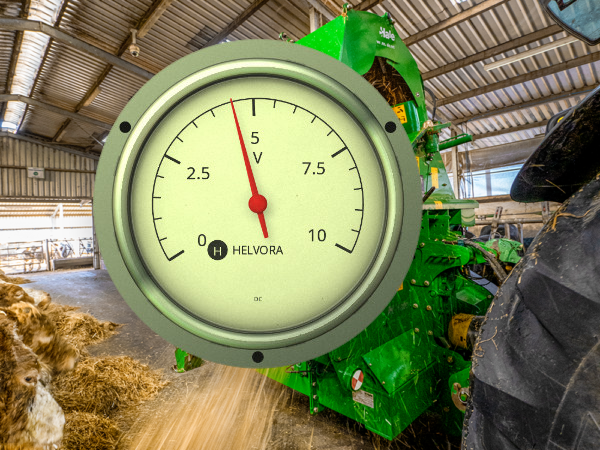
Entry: 4.5 V
